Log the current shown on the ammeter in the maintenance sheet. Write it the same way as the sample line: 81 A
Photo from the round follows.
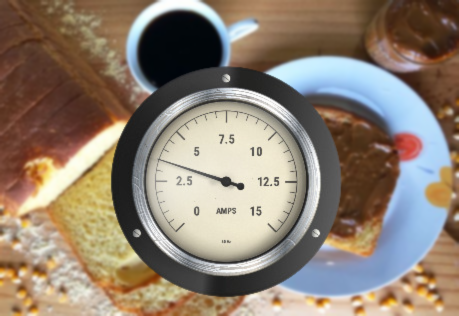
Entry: 3.5 A
